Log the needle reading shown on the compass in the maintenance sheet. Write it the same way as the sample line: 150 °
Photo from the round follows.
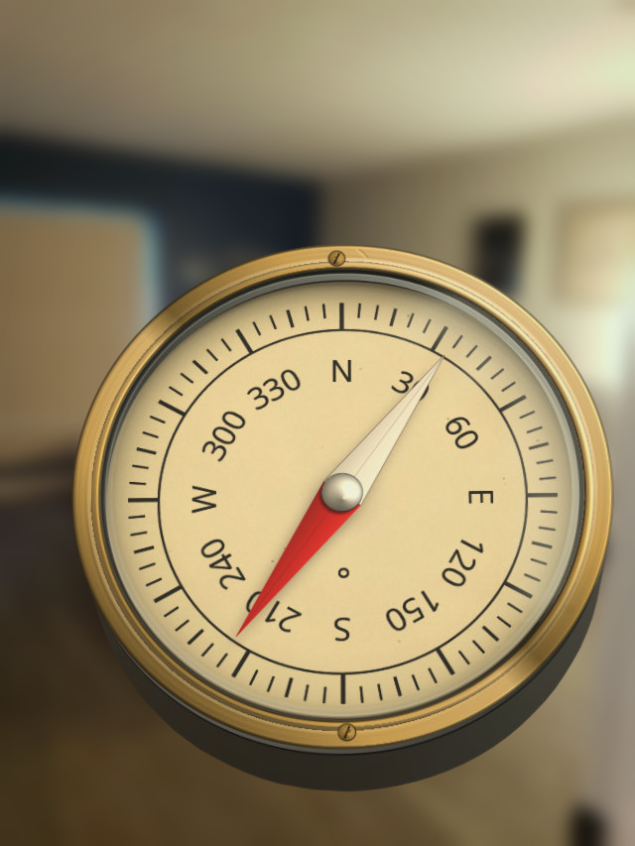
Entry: 215 °
